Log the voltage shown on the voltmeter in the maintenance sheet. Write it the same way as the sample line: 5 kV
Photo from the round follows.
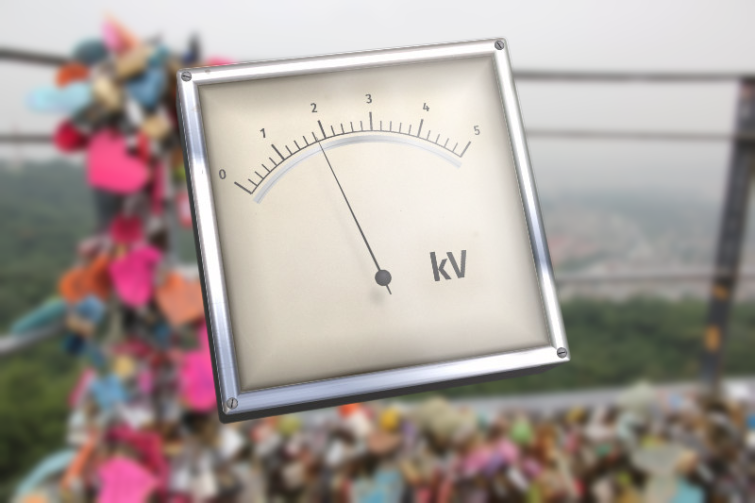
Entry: 1.8 kV
